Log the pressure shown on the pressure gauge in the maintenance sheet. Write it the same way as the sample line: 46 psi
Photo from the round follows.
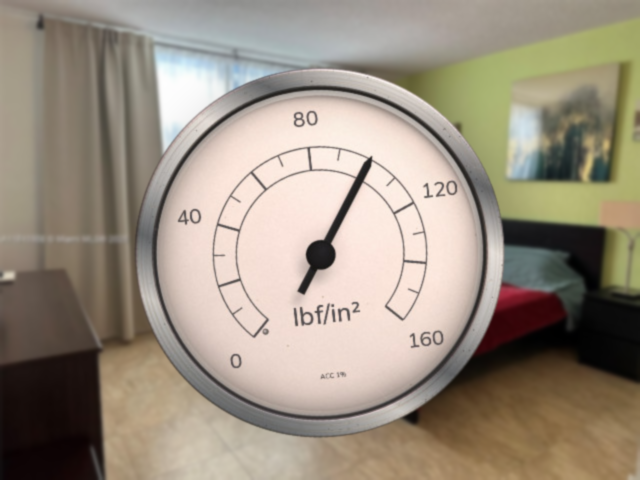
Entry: 100 psi
